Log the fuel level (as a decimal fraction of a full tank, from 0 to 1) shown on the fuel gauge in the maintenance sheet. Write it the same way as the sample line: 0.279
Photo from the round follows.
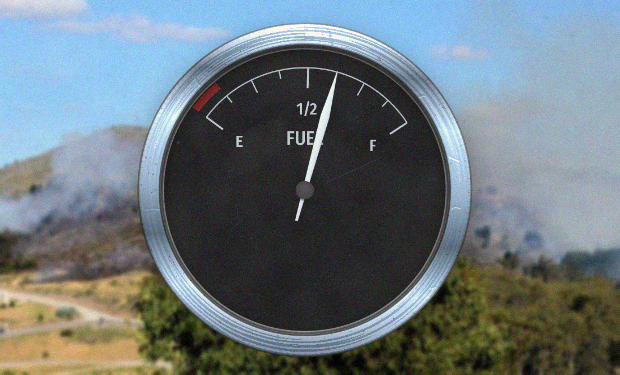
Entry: 0.625
